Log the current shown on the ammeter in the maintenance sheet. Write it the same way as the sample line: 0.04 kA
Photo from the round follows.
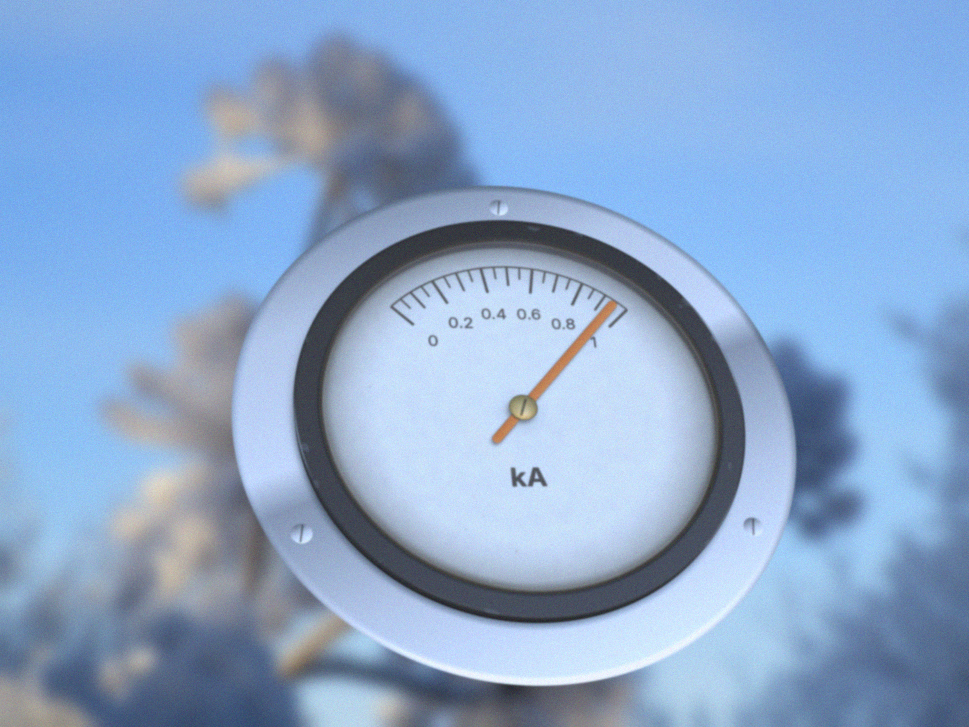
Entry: 0.95 kA
